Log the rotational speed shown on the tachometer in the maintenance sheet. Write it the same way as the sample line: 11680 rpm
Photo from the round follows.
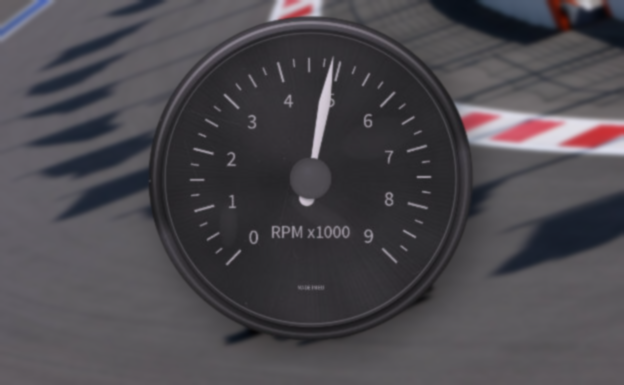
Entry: 4875 rpm
